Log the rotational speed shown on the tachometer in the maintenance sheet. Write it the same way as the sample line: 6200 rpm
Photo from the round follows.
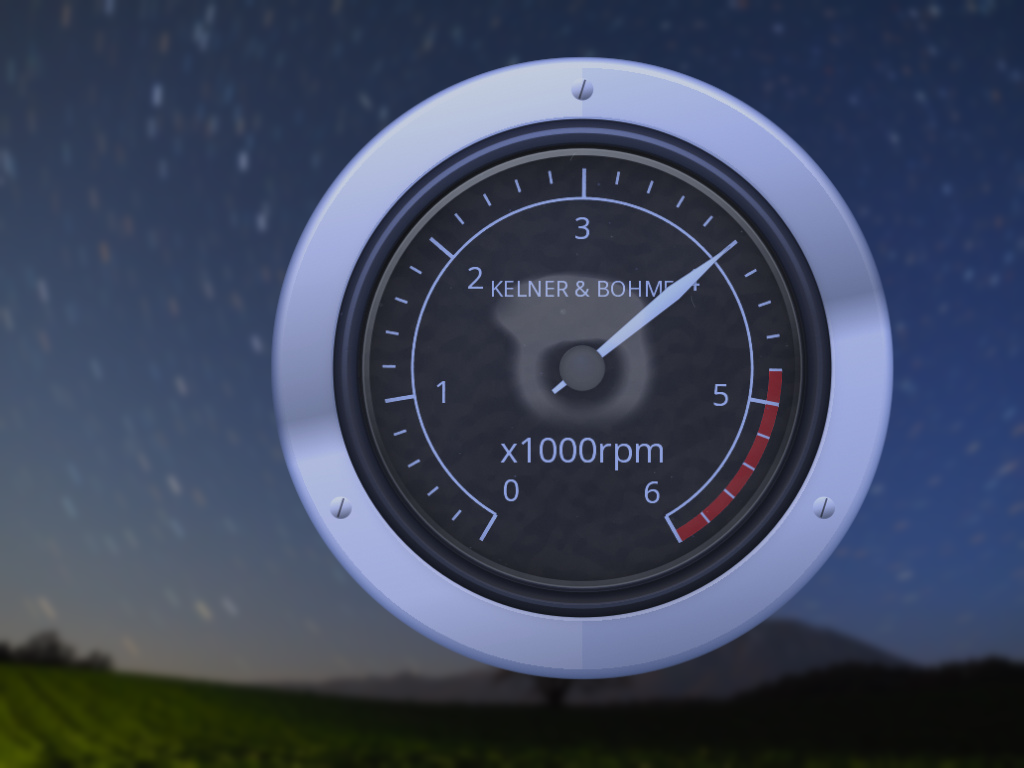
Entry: 4000 rpm
